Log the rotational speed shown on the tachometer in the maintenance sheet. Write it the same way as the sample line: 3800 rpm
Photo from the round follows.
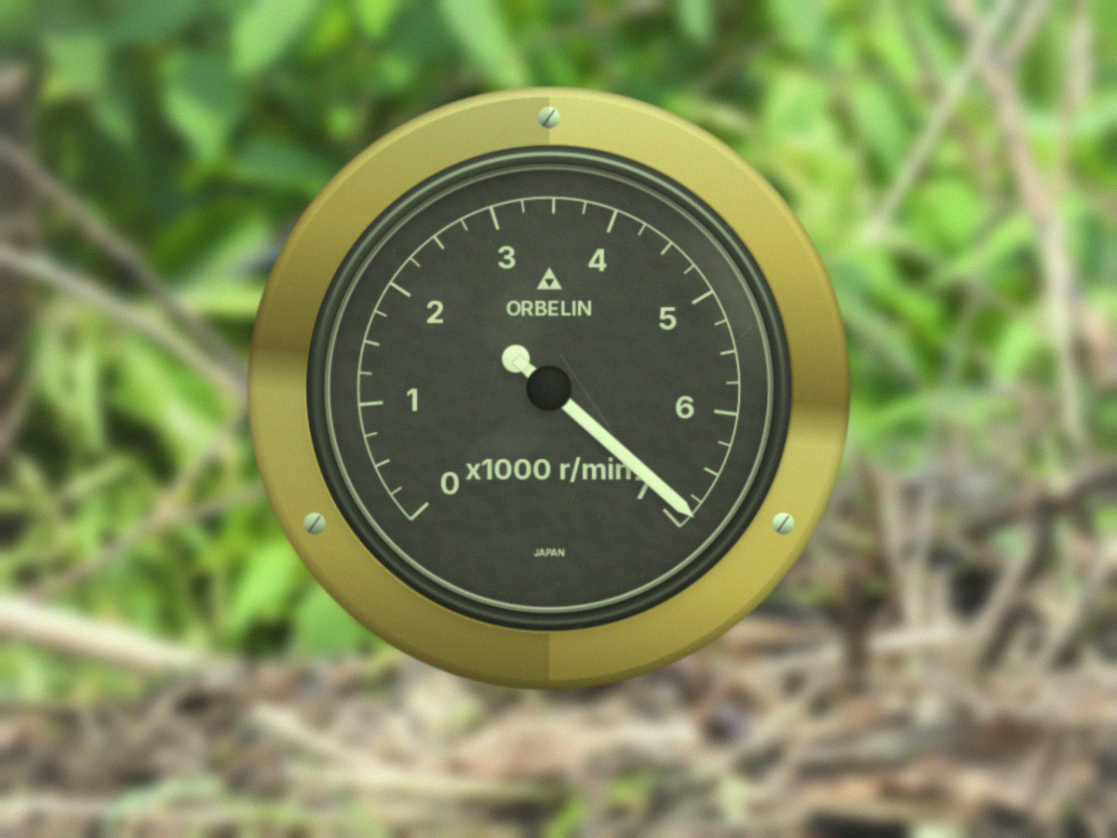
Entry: 6875 rpm
